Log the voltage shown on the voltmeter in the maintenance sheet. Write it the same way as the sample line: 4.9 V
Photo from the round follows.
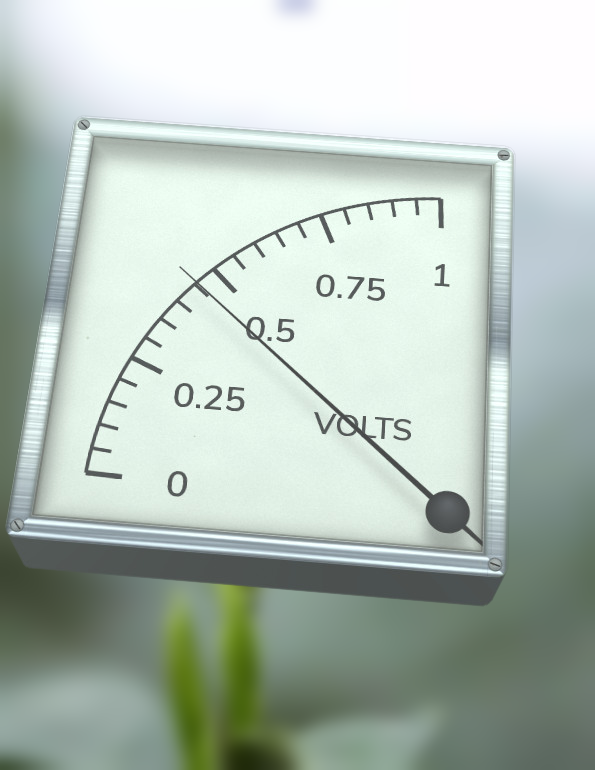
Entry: 0.45 V
